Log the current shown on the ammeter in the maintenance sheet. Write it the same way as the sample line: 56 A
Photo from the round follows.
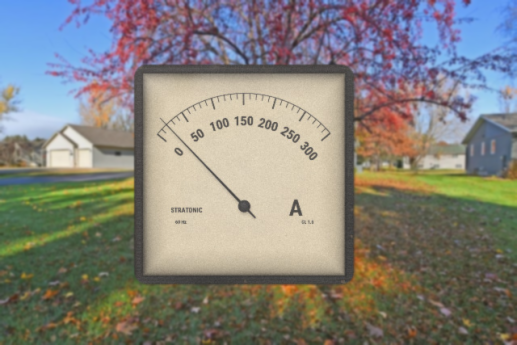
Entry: 20 A
